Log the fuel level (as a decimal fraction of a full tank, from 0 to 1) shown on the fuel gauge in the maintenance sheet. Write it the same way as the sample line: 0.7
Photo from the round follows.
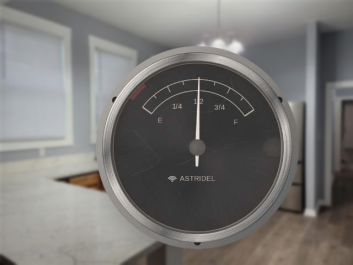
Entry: 0.5
